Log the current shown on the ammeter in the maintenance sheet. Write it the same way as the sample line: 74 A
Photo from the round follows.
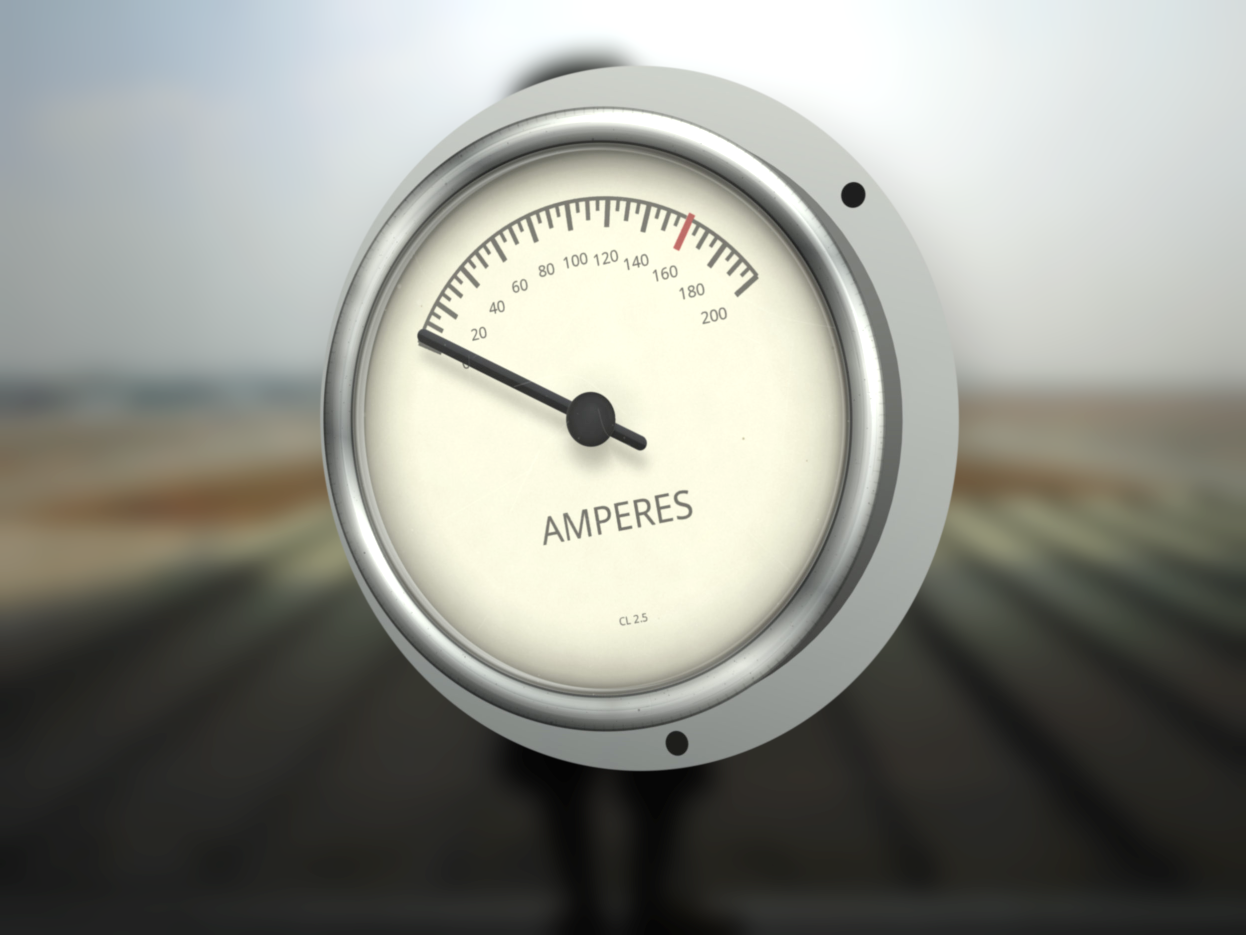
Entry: 5 A
